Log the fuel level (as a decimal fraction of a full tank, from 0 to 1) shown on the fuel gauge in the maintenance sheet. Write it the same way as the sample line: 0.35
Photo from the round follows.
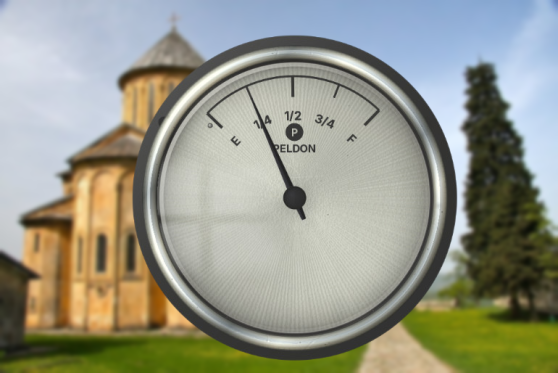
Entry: 0.25
